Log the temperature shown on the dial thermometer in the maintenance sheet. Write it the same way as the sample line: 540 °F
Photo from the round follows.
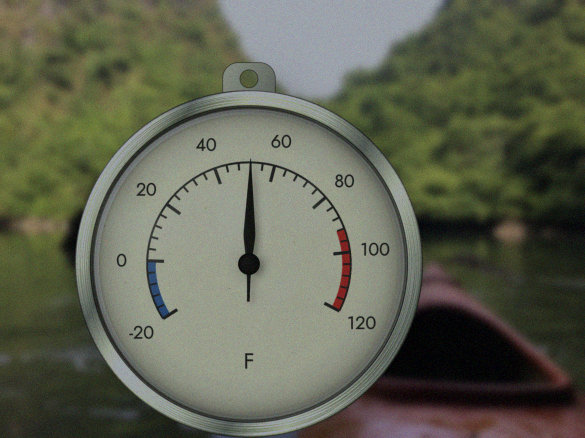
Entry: 52 °F
